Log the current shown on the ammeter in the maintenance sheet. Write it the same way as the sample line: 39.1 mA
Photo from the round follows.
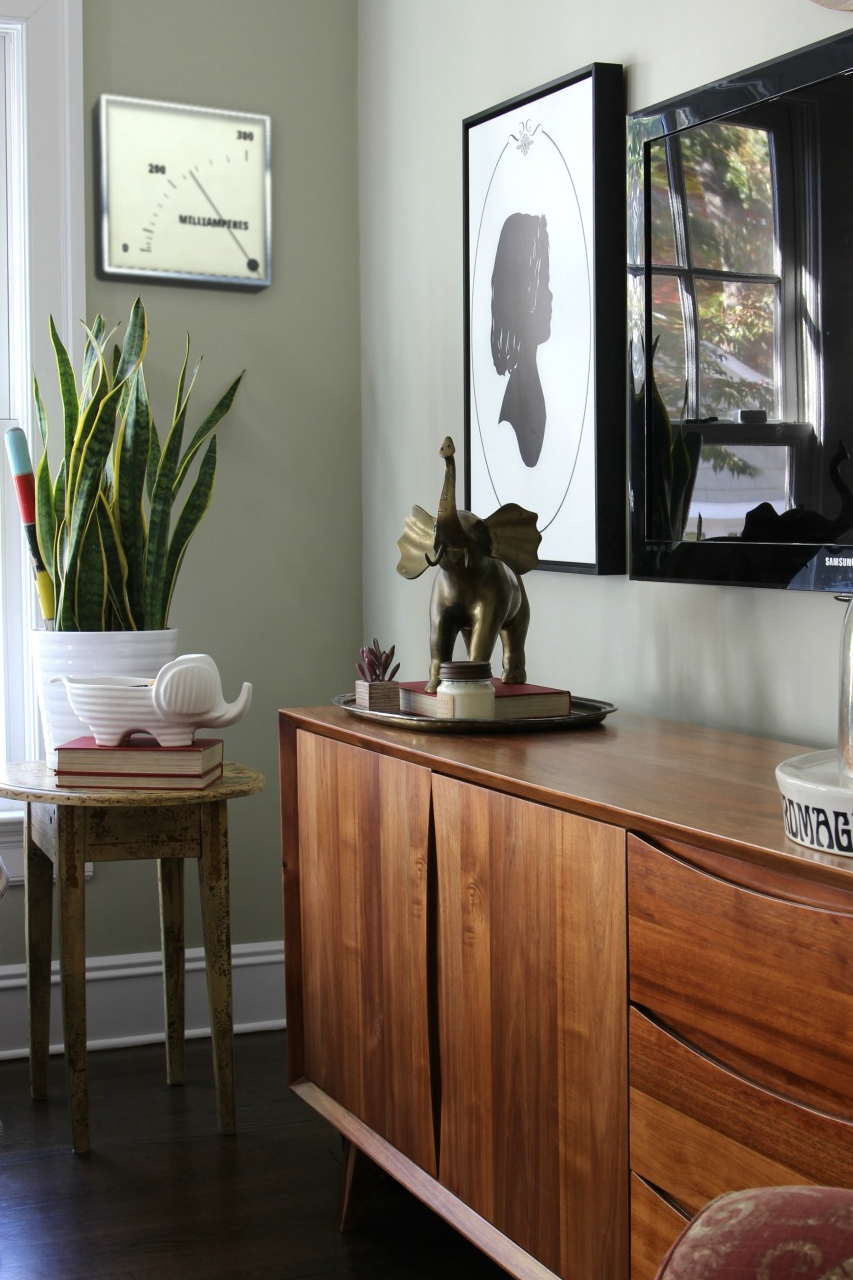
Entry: 230 mA
